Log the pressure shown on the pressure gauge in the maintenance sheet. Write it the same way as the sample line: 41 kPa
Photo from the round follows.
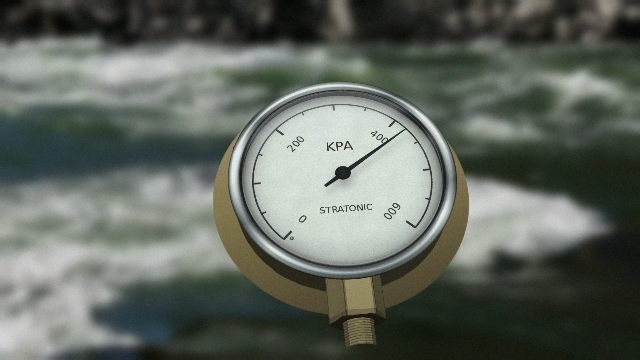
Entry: 425 kPa
